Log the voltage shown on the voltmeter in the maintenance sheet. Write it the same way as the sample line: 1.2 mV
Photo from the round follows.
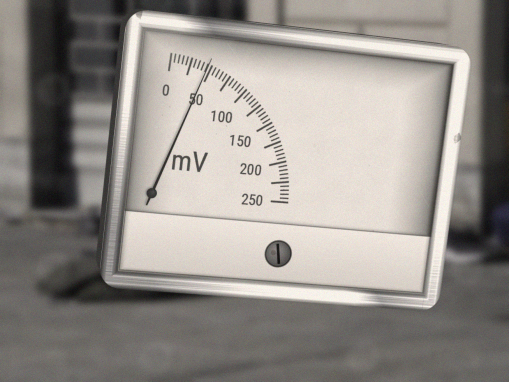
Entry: 45 mV
